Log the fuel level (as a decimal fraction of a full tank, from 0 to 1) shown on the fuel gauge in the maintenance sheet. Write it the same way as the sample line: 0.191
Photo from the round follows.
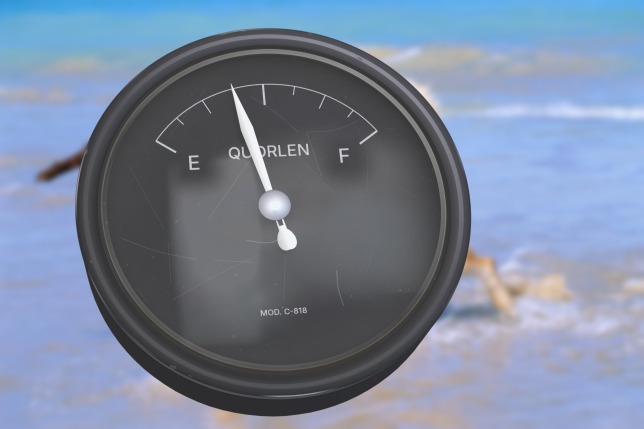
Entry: 0.375
